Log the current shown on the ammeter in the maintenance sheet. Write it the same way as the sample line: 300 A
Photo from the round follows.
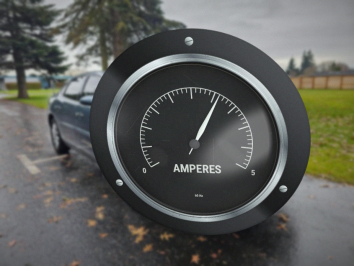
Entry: 3.1 A
